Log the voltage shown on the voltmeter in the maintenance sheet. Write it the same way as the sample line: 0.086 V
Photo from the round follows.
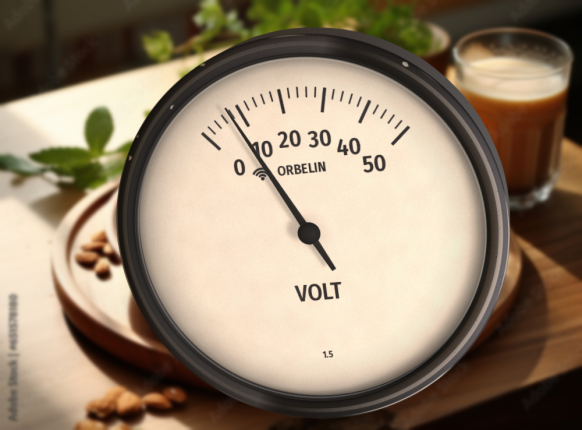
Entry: 8 V
